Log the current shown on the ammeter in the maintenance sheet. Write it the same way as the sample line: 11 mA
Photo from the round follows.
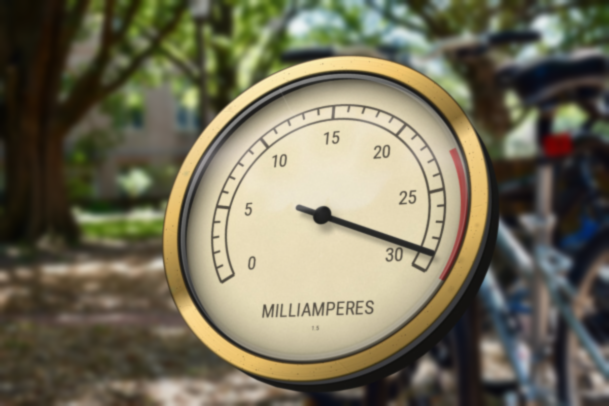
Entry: 29 mA
